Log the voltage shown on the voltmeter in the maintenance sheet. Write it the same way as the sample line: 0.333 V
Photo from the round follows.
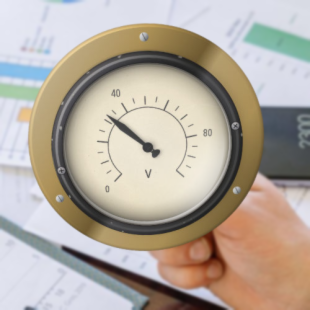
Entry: 32.5 V
